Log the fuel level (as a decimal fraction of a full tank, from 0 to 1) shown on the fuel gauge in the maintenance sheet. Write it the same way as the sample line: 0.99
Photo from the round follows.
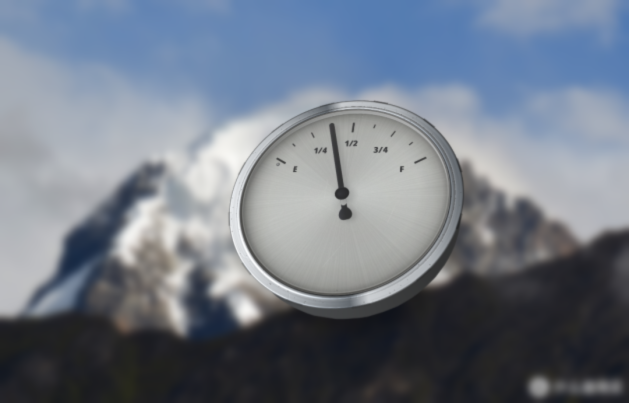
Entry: 0.375
